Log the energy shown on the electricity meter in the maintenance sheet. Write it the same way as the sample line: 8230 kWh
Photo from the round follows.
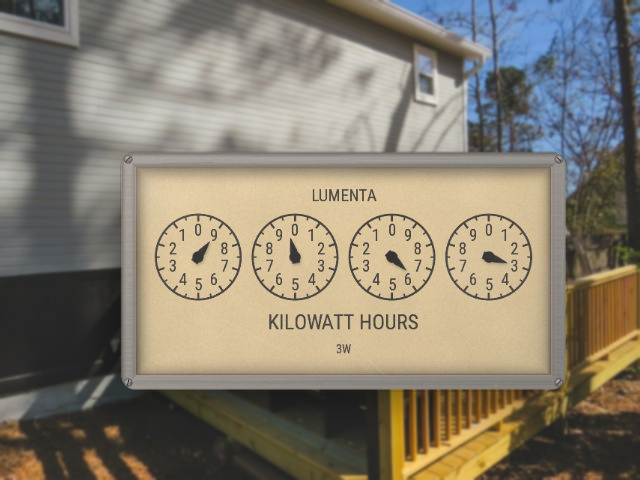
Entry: 8963 kWh
